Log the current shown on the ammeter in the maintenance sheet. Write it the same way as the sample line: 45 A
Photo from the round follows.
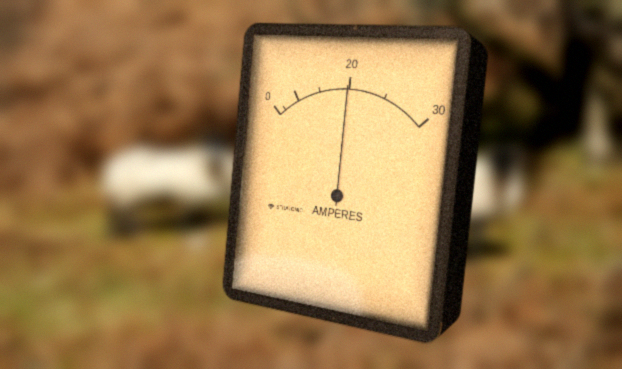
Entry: 20 A
